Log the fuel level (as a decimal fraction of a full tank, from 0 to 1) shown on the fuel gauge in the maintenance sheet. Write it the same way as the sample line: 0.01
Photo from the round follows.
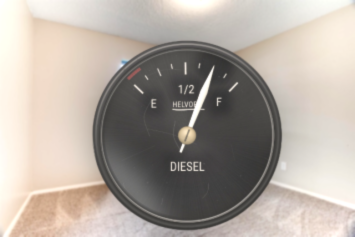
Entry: 0.75
